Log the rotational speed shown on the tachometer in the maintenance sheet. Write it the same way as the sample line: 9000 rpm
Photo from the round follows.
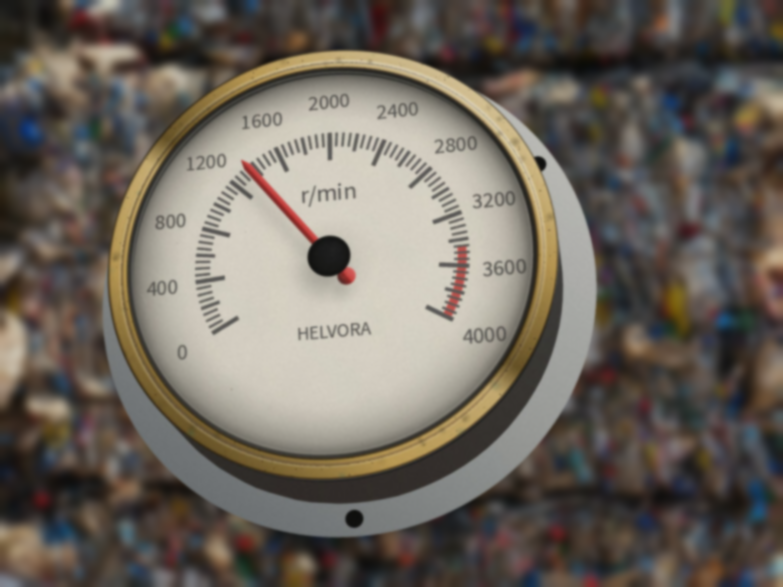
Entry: 1350 rpm
